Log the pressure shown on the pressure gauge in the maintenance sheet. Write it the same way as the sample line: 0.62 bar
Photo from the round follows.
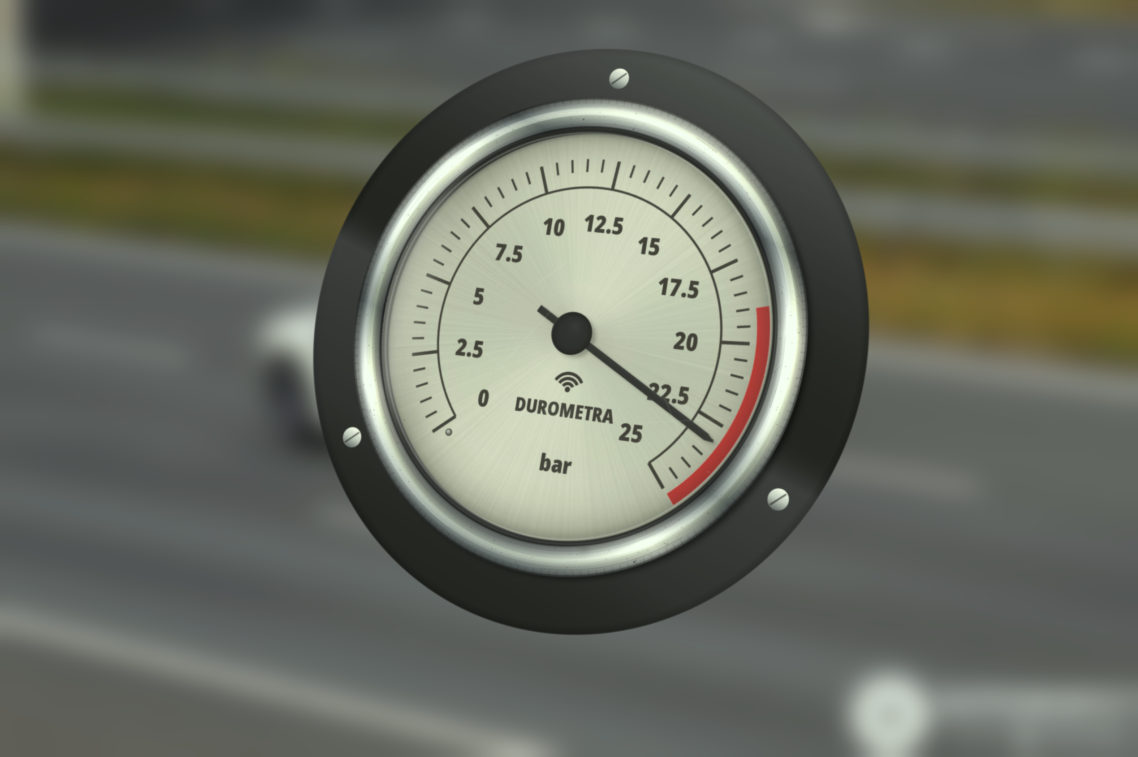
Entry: 23 bar
